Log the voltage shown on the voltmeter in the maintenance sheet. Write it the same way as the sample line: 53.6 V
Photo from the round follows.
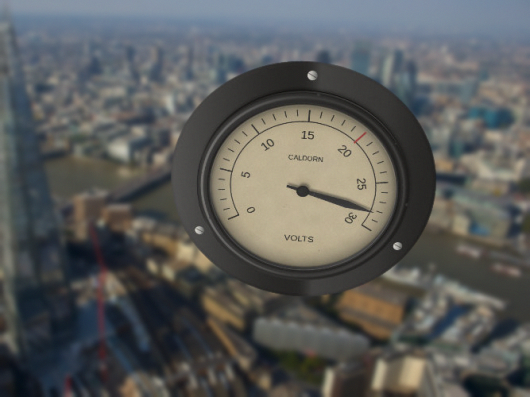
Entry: 28 V
